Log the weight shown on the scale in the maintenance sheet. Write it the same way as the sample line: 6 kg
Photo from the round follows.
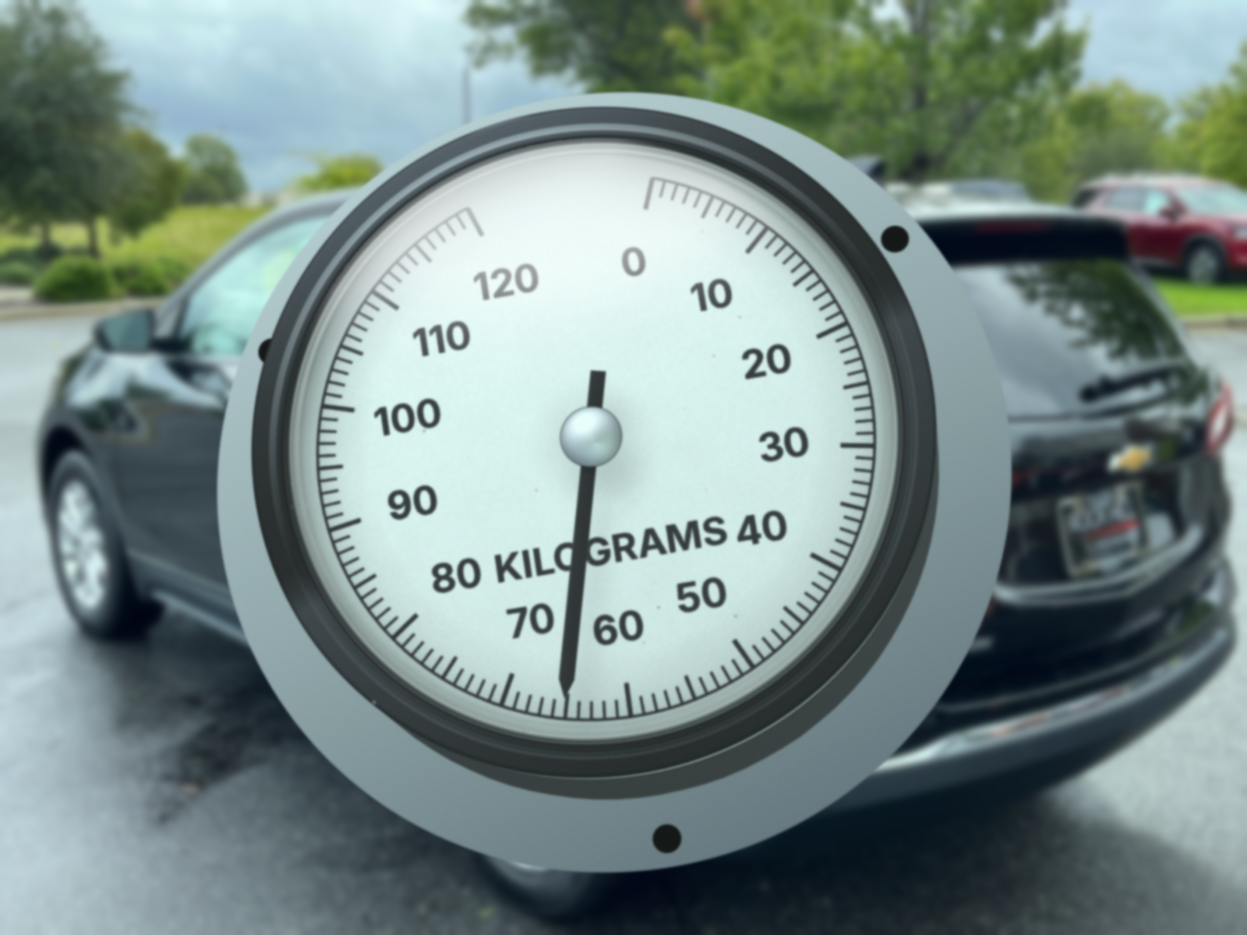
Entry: 65 kg
